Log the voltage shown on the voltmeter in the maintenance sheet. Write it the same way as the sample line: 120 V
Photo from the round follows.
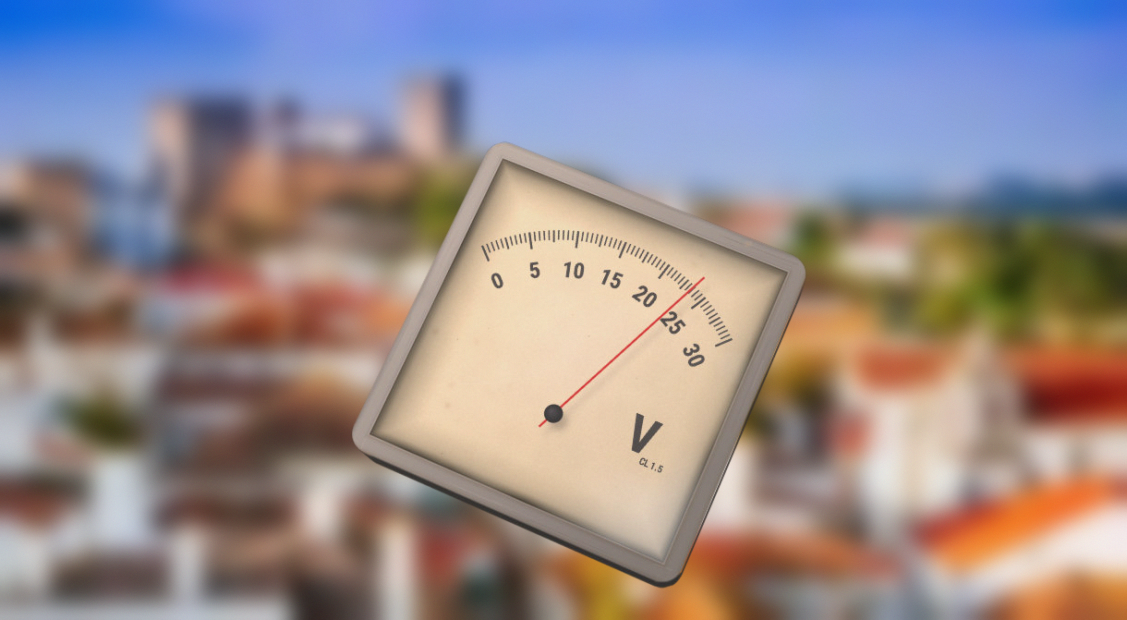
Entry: 23.5 V
